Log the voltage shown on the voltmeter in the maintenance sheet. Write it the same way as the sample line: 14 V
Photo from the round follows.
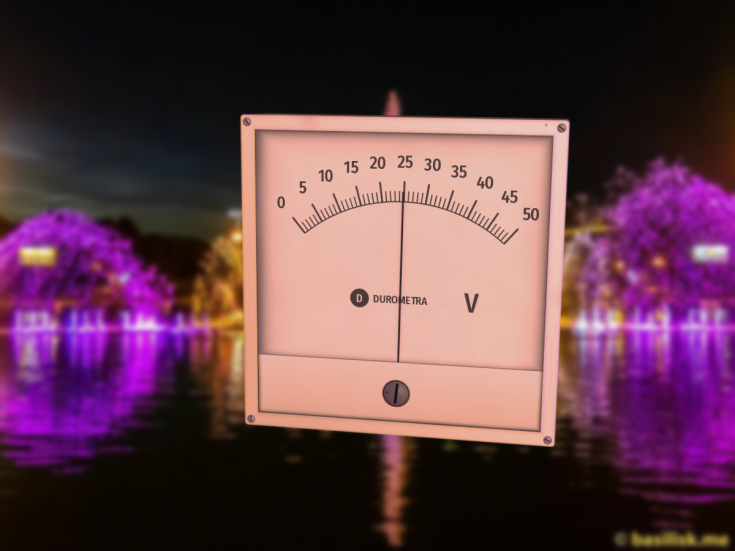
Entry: 25 V
